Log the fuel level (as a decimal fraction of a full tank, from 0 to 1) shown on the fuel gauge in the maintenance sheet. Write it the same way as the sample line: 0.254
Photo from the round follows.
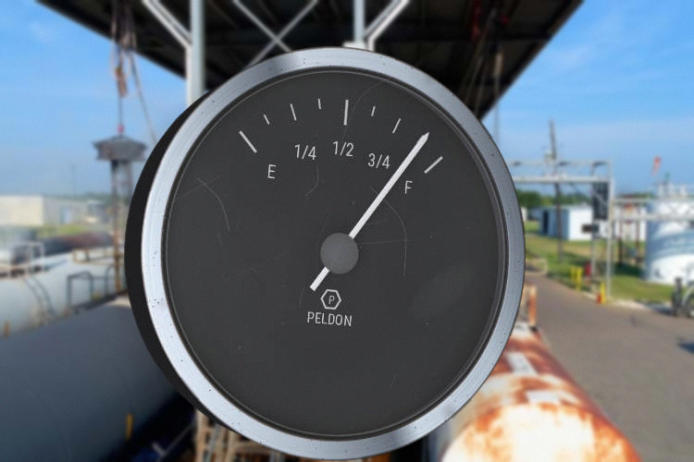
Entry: 0.875
